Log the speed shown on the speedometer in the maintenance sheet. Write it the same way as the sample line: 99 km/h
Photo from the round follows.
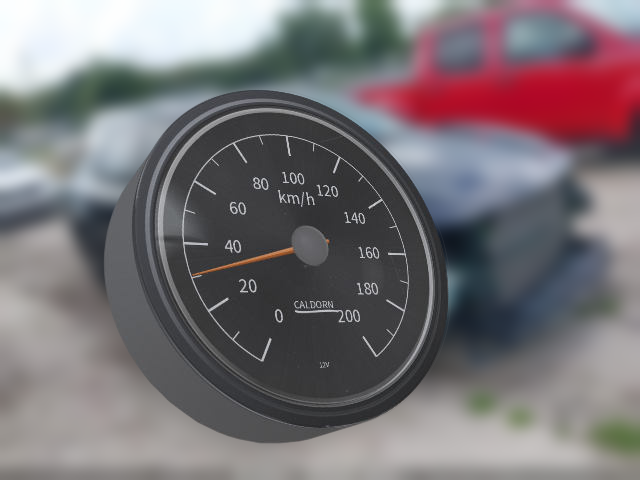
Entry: 30 km/h
